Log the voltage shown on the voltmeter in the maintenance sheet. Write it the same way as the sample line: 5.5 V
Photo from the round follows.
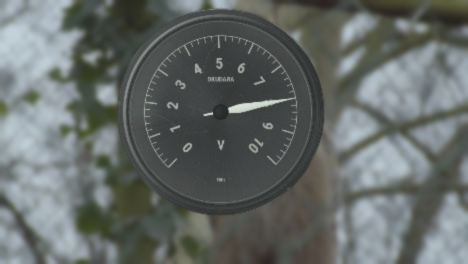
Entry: 8 V
